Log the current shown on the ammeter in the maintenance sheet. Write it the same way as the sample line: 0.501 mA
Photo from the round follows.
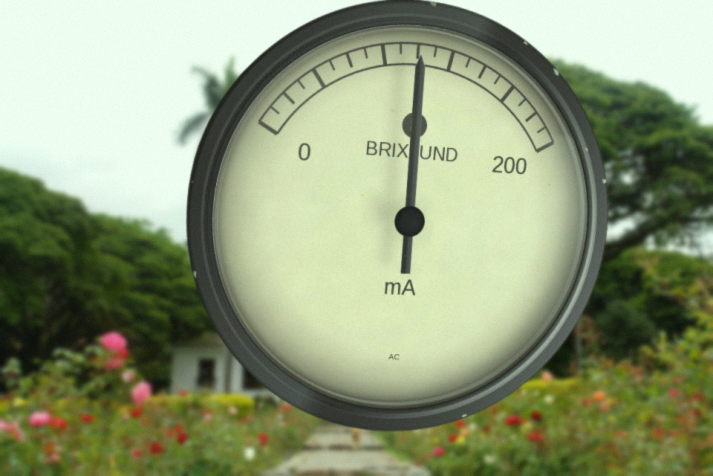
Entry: 100 mA
